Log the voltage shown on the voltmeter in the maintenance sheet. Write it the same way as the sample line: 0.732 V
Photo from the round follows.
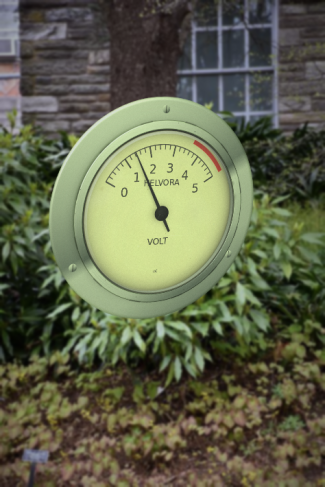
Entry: 1.4 V
